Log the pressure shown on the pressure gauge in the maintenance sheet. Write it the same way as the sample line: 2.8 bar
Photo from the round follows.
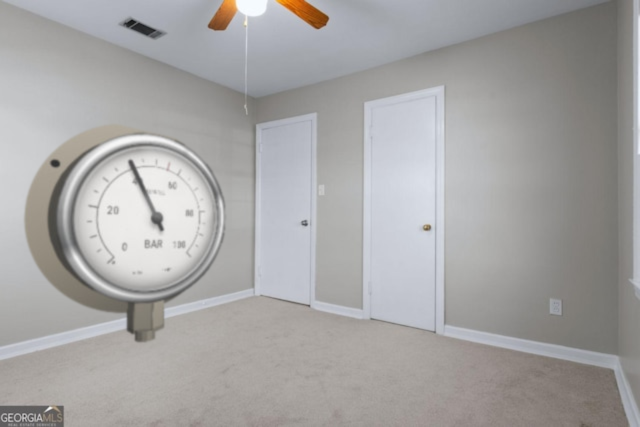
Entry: 40 bar
